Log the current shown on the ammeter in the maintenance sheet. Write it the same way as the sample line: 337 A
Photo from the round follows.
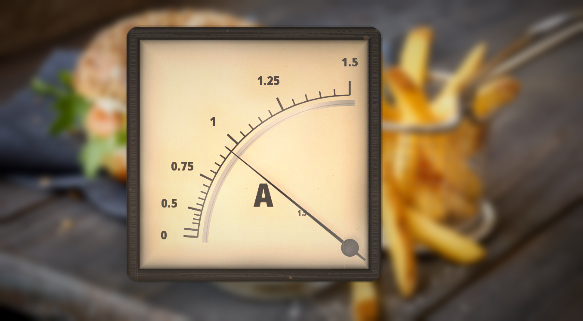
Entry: 0.95 A
